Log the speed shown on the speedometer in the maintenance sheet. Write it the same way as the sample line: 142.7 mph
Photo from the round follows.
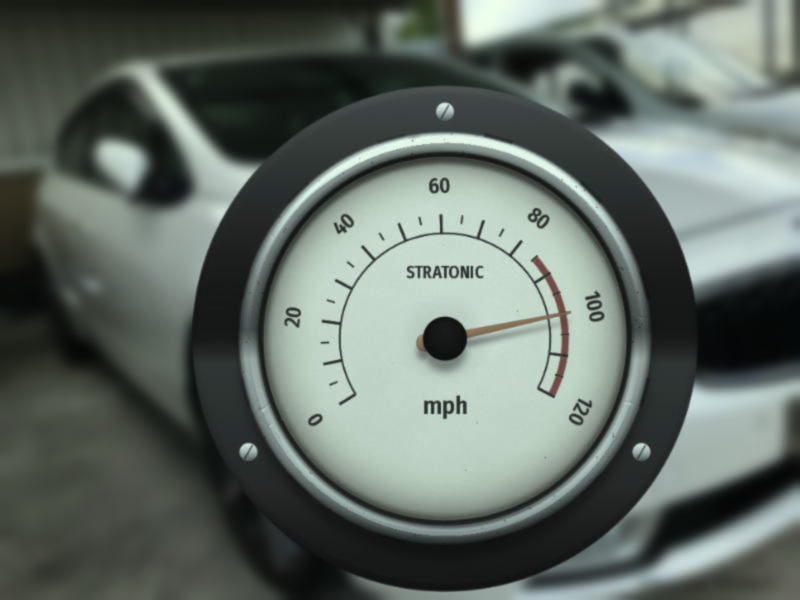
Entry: 100 mph
